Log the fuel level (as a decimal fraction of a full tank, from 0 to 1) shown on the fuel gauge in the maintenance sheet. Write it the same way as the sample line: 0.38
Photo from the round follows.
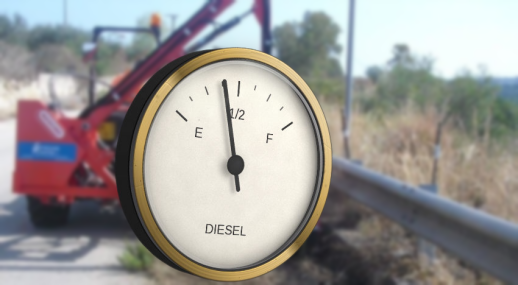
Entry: 0.375
